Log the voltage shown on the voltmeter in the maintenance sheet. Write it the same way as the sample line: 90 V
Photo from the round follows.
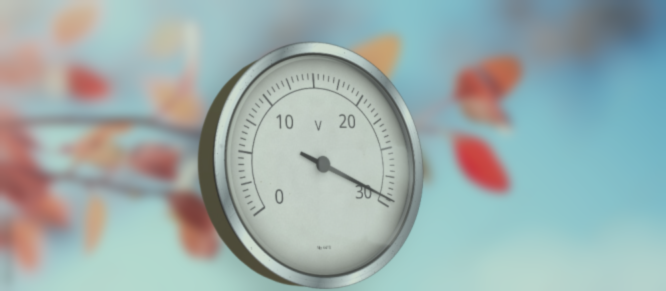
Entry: 29.5 V
